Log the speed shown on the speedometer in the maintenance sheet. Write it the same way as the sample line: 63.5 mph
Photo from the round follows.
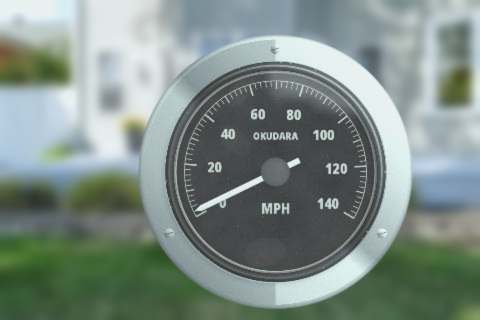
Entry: 2 mph
